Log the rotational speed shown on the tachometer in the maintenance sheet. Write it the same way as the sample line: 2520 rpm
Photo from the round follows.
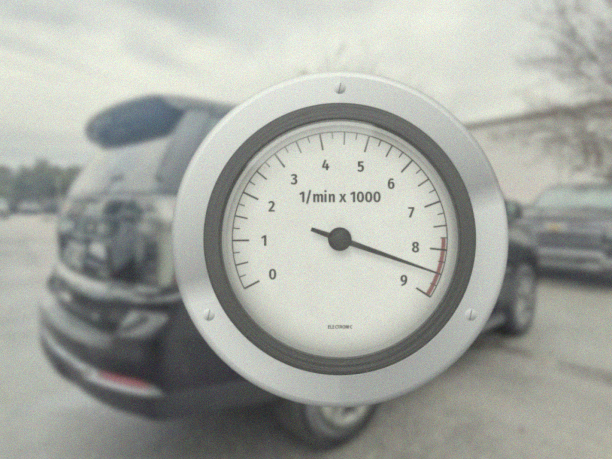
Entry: 8500 rpm
